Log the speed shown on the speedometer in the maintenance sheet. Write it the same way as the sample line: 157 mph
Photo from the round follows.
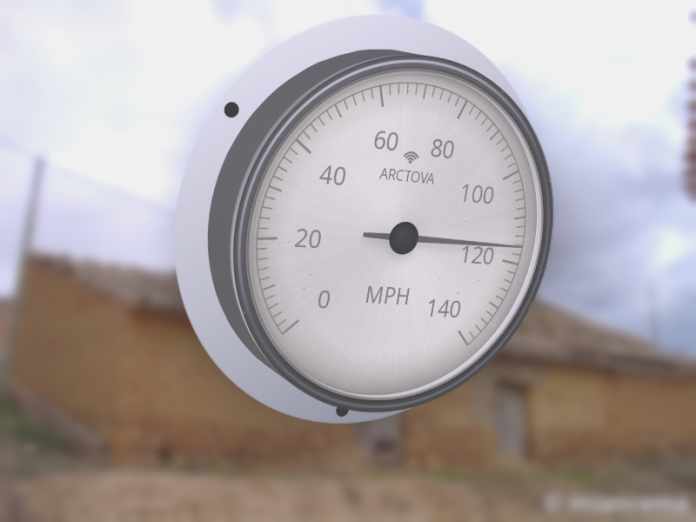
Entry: 116 mph
